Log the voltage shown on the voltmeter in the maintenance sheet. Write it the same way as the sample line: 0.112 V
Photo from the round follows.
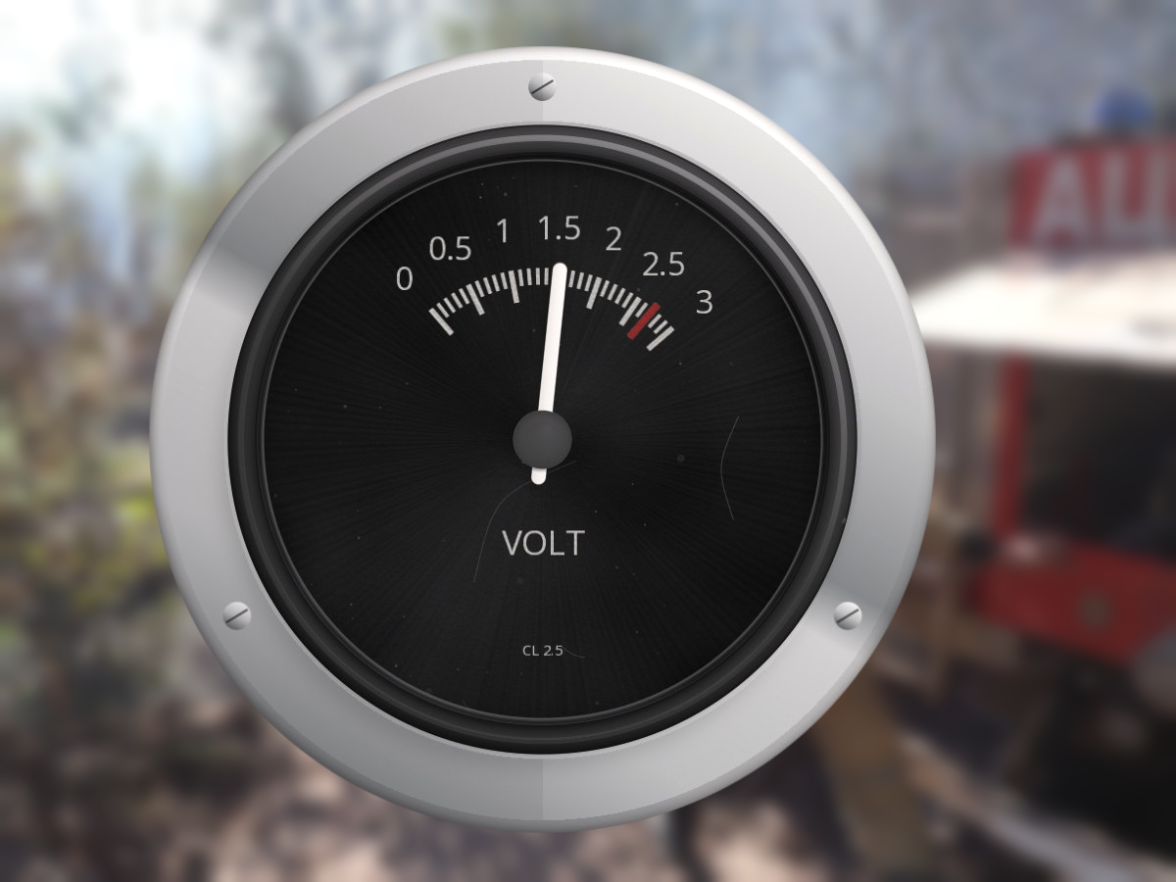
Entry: 1.55 V
